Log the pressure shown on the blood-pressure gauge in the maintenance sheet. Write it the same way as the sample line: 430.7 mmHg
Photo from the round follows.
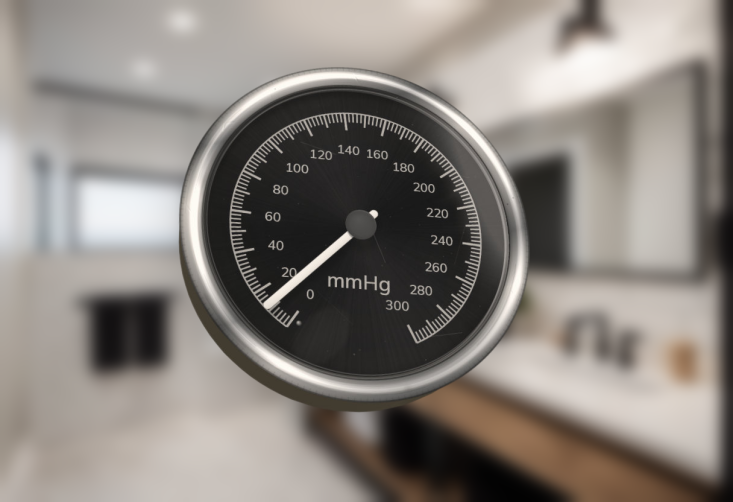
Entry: 12 mmHg
